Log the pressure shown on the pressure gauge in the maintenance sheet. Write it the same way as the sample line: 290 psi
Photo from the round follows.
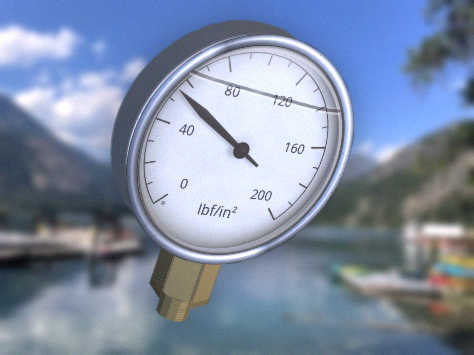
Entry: 55 psi
